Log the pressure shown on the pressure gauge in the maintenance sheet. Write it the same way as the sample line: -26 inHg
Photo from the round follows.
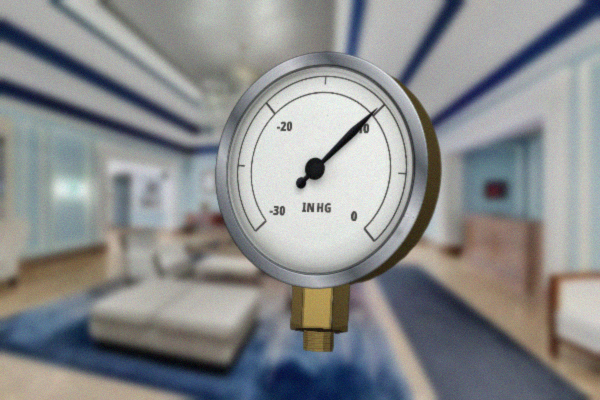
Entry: -10 inHg
